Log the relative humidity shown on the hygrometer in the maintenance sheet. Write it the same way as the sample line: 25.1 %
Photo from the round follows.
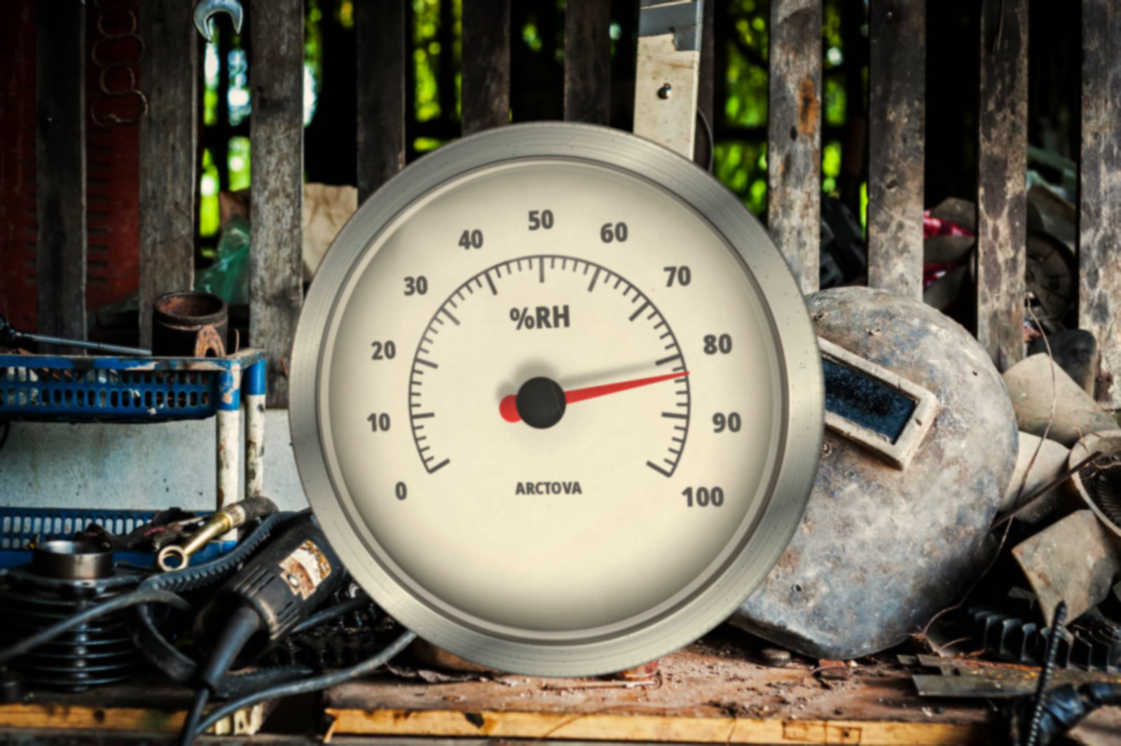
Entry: 83 %
